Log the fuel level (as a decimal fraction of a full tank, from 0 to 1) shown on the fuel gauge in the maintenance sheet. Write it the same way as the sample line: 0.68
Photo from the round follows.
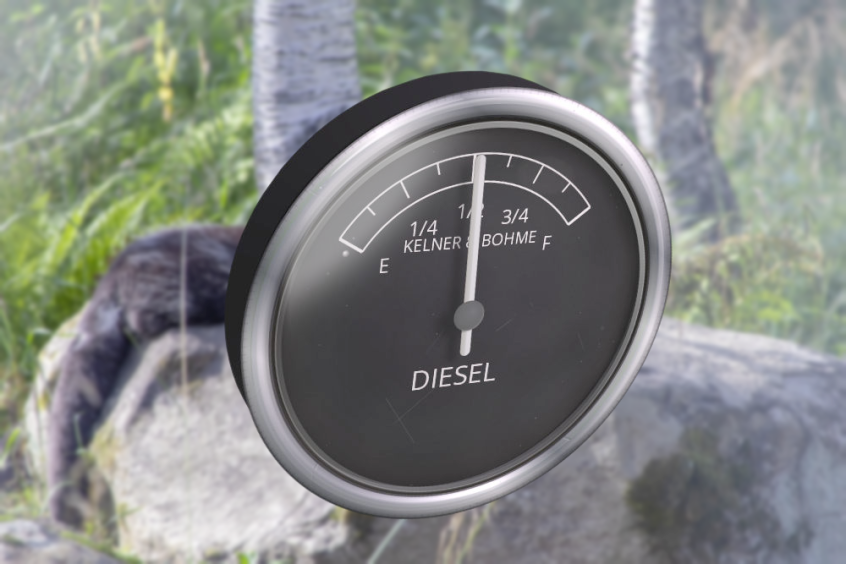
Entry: 0.5
